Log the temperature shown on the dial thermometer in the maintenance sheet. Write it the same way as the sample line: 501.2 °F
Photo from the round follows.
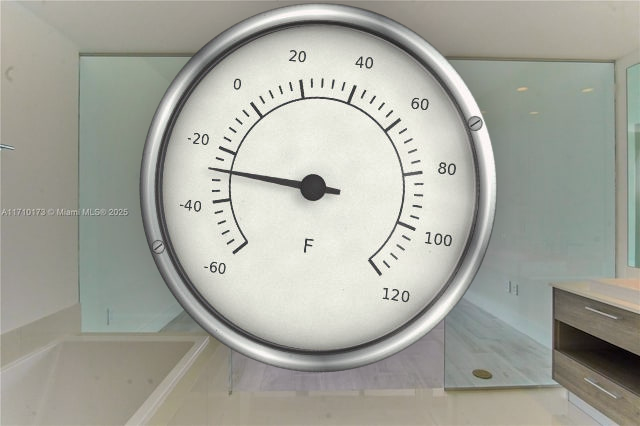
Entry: -28 °F
